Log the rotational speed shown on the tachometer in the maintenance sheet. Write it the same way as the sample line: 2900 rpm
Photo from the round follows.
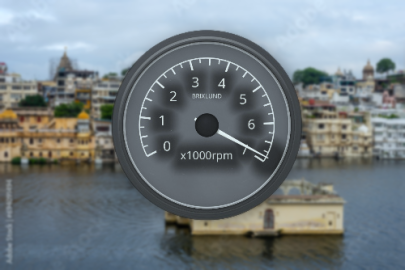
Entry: 6875 rpm
